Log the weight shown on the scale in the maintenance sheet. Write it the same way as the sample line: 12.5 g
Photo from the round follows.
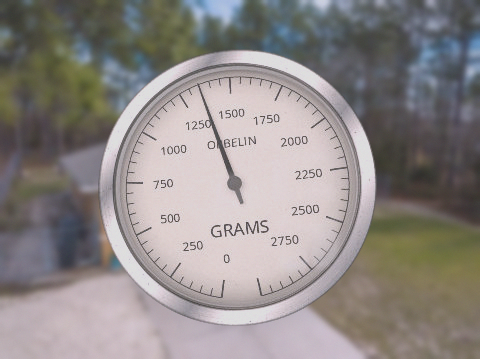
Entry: 1350 g
